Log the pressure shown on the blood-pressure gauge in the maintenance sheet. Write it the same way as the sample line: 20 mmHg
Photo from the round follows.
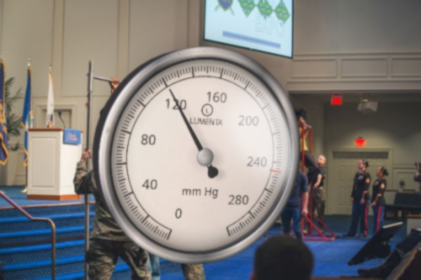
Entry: 120 mmHg
